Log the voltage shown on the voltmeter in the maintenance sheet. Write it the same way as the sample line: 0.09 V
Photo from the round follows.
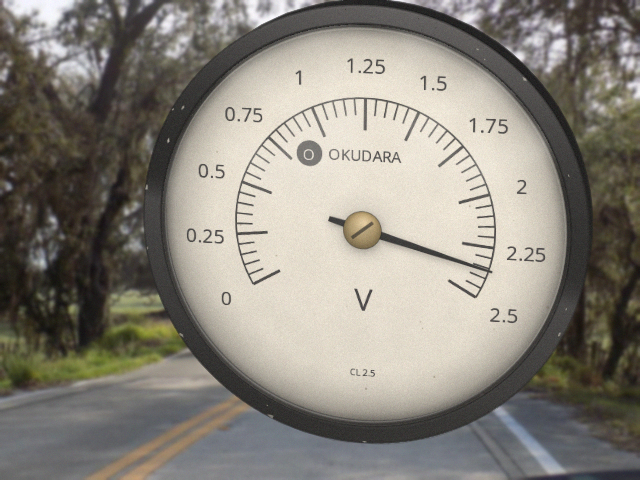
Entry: 2.35 V
